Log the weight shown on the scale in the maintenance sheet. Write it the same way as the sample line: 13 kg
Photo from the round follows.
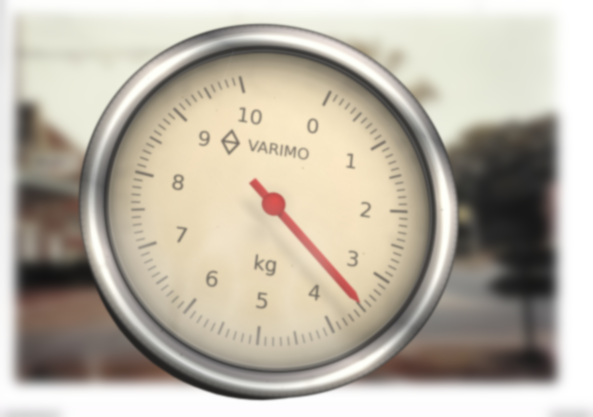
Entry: 3.5 kg
